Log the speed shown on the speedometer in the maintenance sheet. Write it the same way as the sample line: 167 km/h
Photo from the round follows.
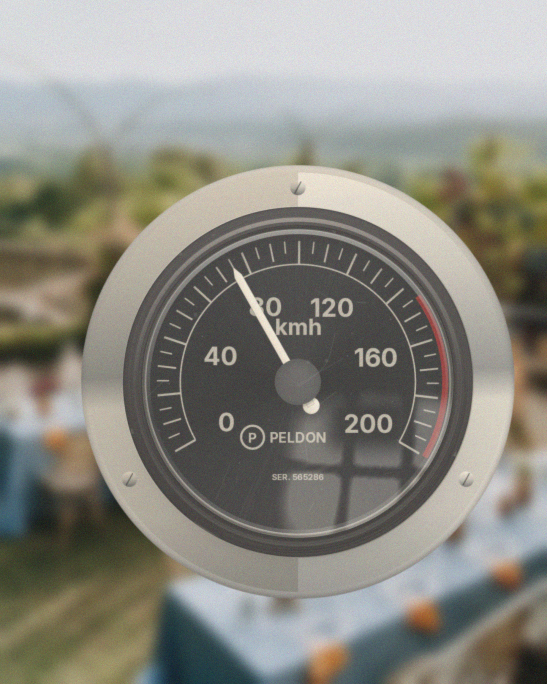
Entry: 75 km/h
